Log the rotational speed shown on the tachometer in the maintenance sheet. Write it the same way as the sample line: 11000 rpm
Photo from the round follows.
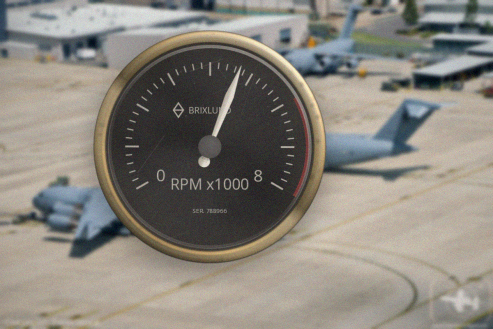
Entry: 4700 rpm
